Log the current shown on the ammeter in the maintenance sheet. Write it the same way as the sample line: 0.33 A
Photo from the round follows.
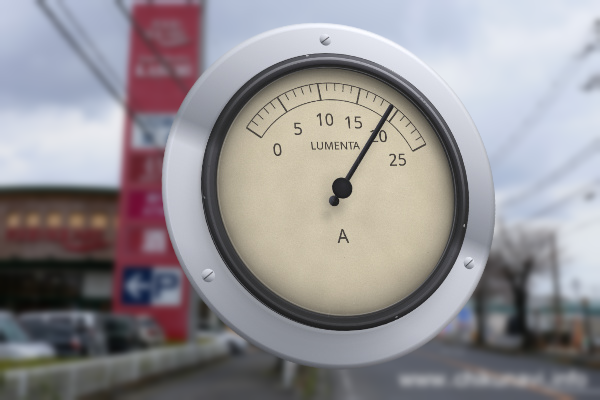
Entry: 19 A
